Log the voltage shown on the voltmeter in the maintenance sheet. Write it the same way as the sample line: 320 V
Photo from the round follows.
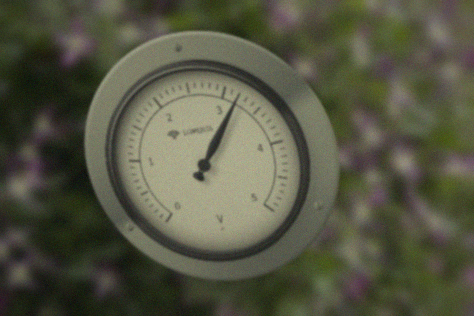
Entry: 3.2 V
